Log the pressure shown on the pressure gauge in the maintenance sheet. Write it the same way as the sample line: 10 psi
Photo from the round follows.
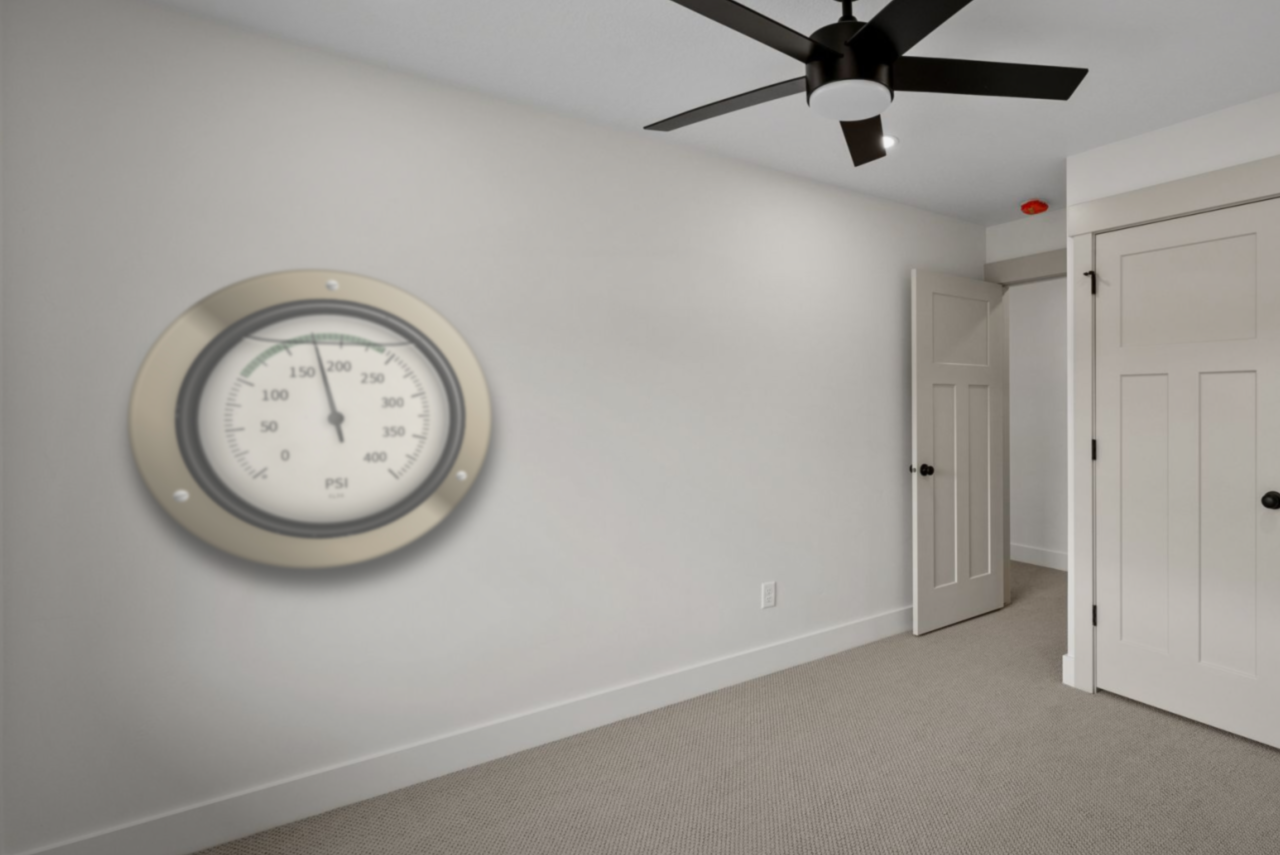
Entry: 175 psi
